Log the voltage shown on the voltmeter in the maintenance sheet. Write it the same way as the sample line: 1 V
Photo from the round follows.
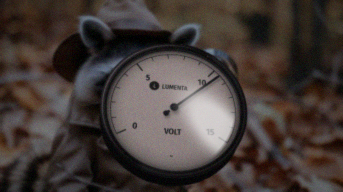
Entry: 10.5 V
